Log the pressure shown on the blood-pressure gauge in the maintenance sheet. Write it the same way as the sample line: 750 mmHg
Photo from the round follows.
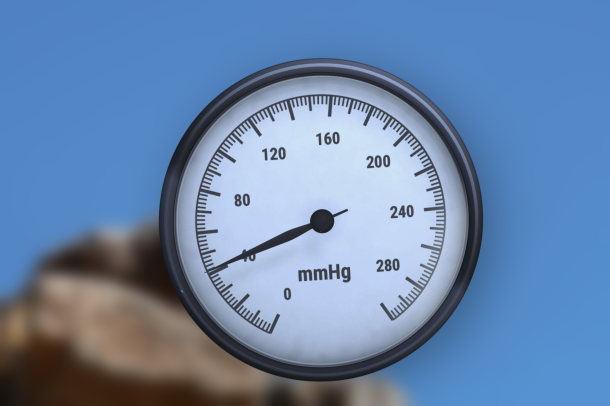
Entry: 42 mmHg
